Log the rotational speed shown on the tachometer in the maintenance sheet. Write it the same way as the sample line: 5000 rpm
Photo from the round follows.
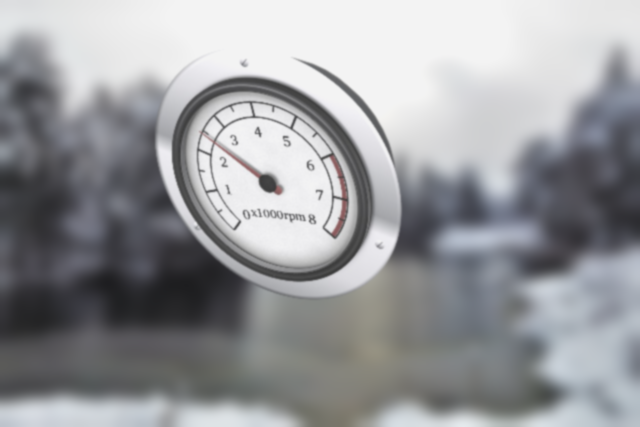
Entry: 2500 rpm
